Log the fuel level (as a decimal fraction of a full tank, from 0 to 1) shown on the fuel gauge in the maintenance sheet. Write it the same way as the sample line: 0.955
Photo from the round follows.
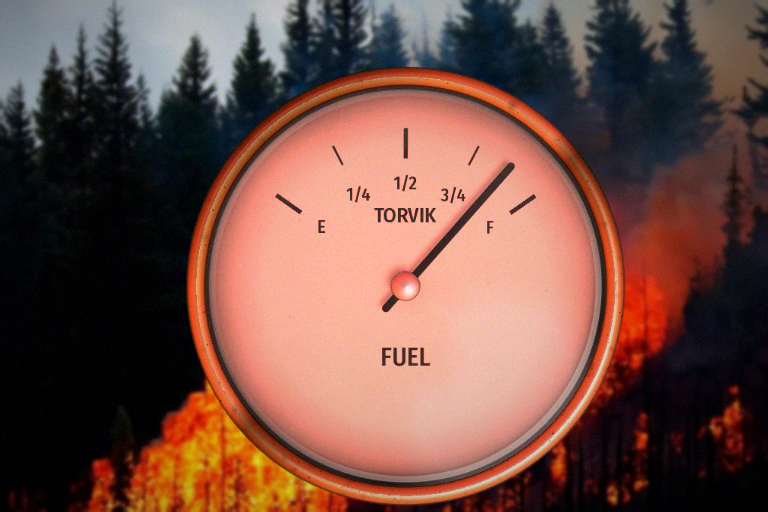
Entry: 0.875
